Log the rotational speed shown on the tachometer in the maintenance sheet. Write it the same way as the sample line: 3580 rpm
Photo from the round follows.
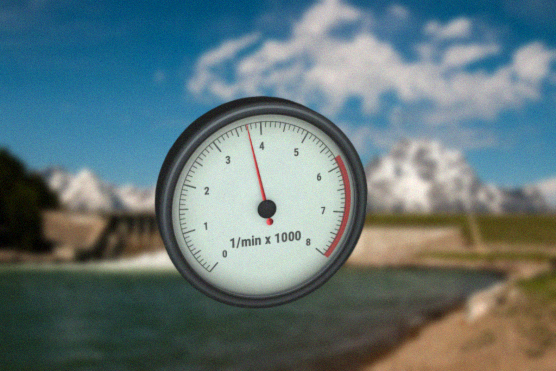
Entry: 3700 rpm
